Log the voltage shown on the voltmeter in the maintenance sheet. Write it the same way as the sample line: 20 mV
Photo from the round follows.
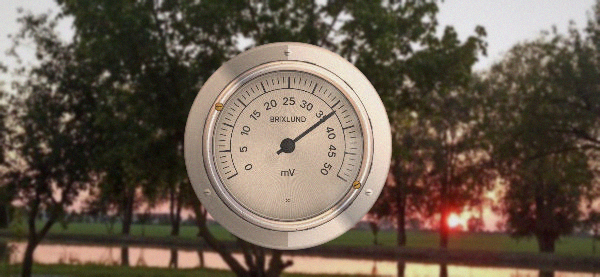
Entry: 36 mV
